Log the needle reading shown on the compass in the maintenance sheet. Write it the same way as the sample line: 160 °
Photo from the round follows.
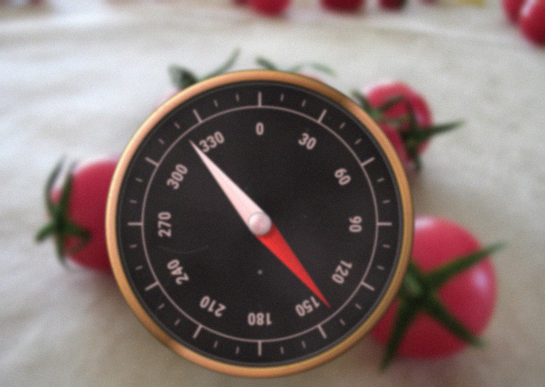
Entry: 140 °
